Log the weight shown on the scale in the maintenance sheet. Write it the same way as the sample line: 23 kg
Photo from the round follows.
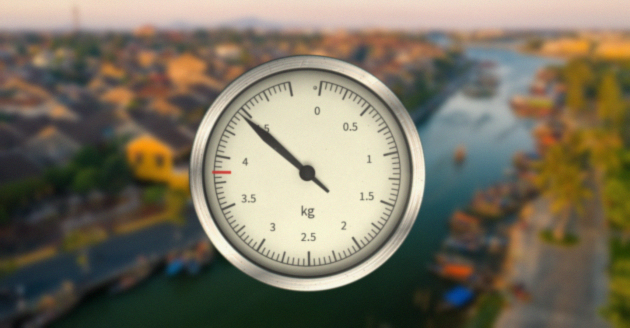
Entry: 4.45 kg
